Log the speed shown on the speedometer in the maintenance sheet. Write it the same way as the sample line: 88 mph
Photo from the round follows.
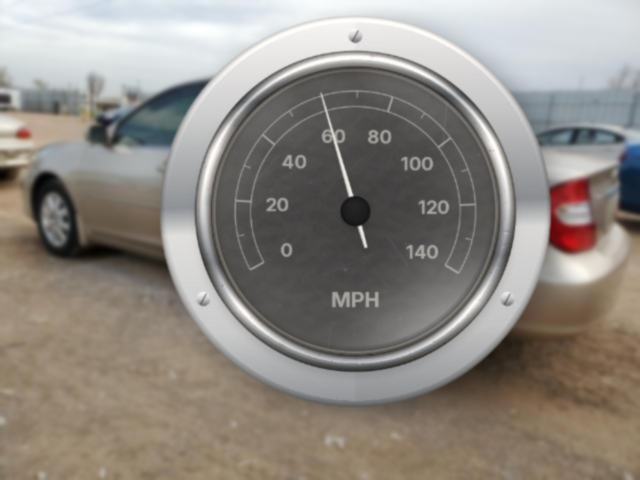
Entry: 60 mph
